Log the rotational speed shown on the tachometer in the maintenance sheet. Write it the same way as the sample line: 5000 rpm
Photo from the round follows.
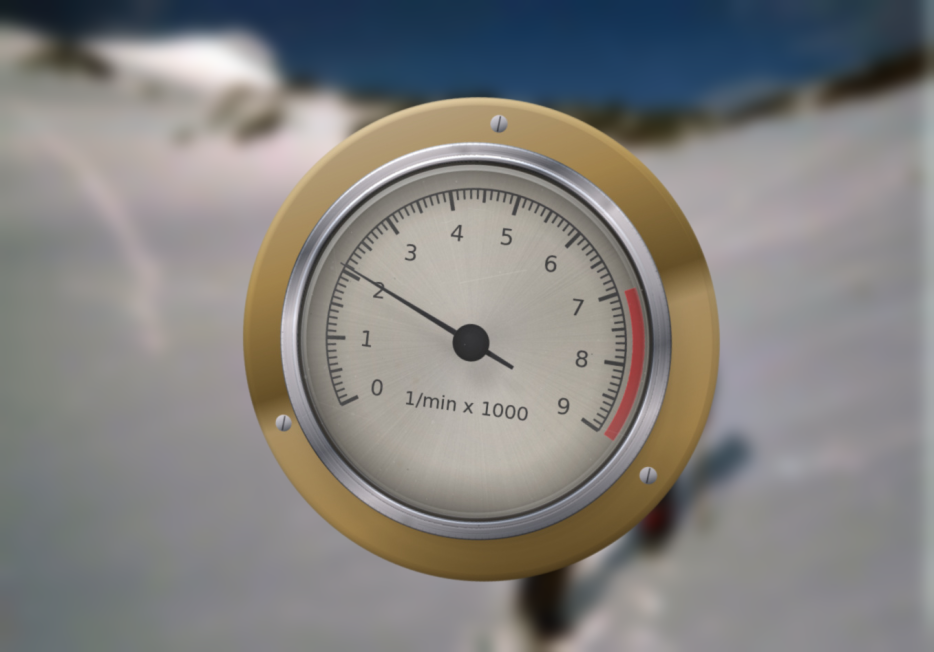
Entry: 2100 rpm
